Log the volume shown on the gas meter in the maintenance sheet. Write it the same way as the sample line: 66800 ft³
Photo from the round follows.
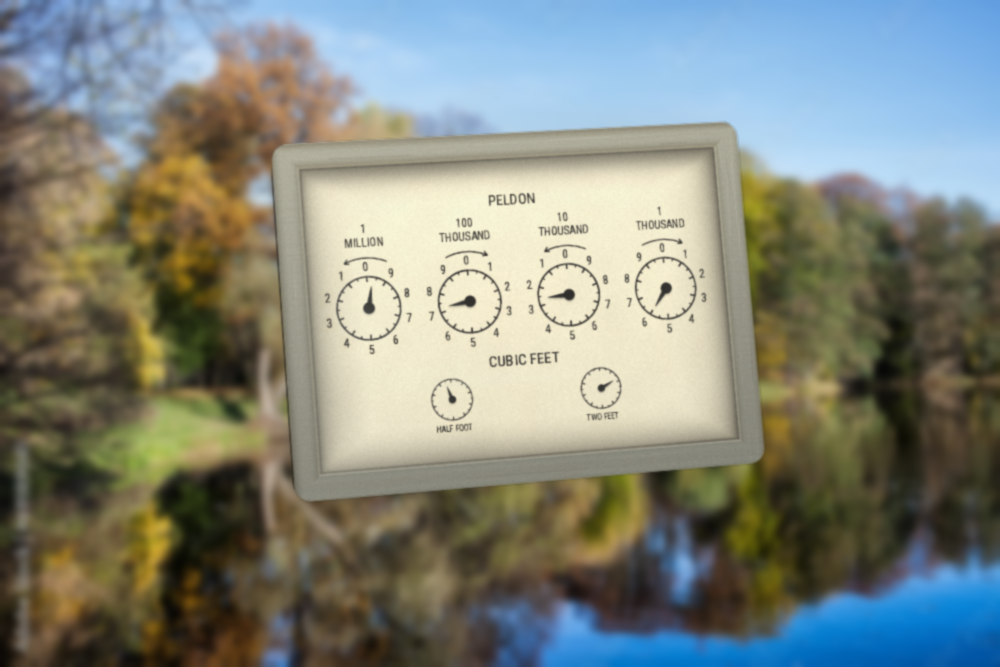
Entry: 972600 ft³
